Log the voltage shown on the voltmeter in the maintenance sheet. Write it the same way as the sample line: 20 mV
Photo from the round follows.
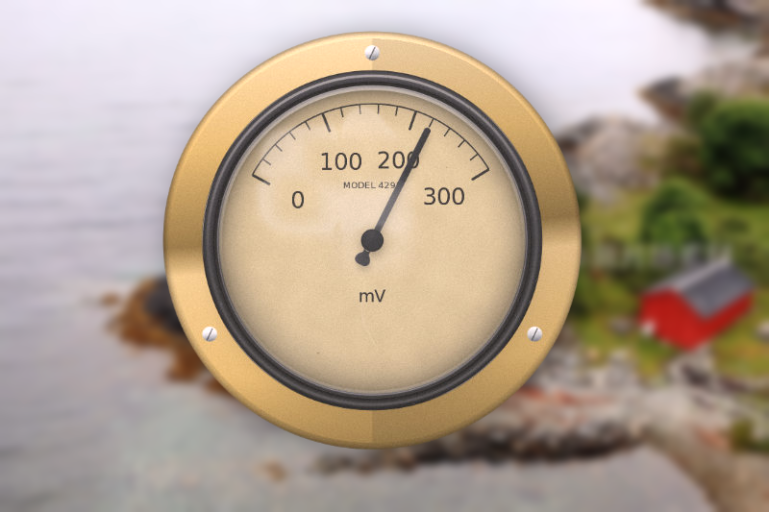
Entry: 220 mV
